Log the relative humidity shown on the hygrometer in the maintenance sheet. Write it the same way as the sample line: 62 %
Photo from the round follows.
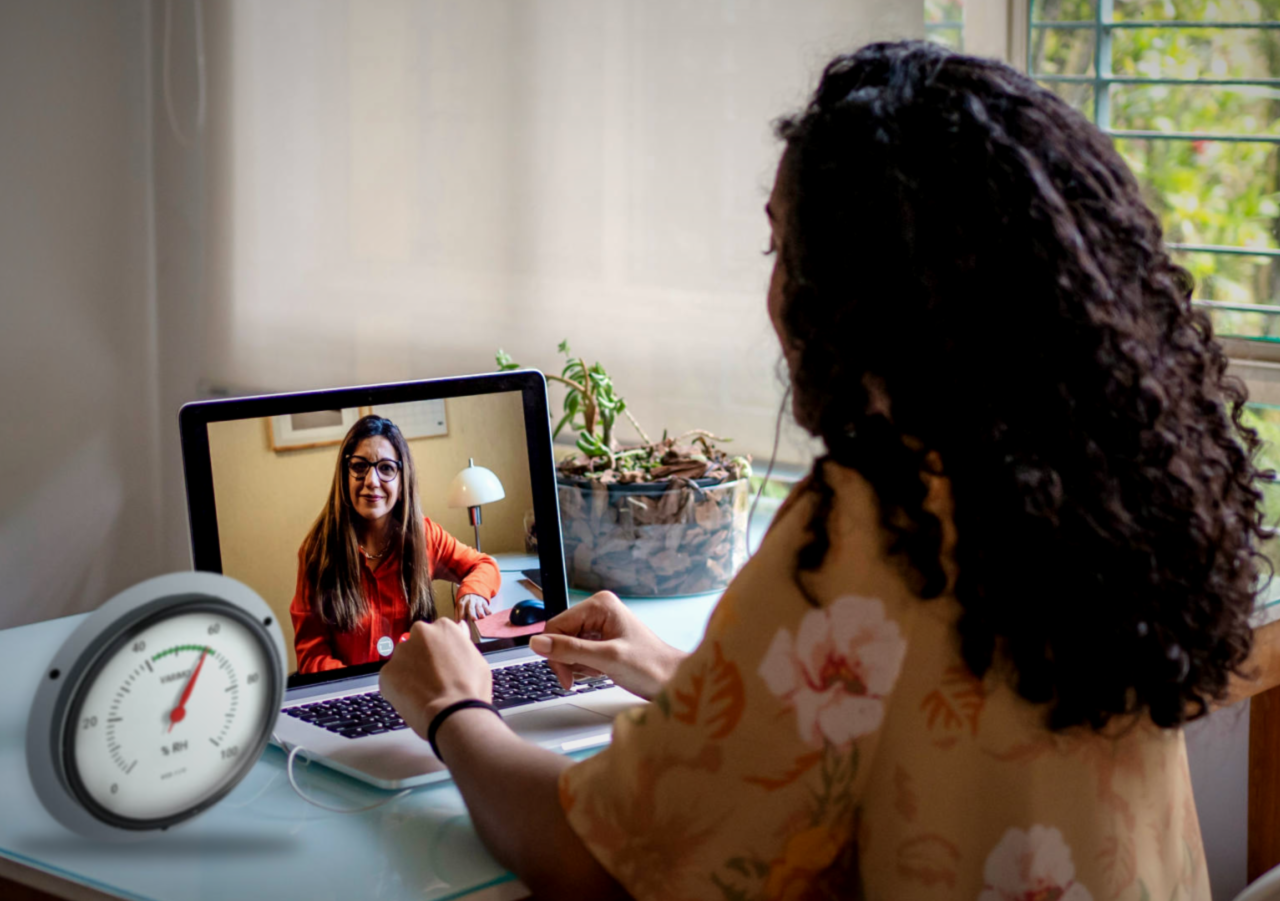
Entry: 60 %
